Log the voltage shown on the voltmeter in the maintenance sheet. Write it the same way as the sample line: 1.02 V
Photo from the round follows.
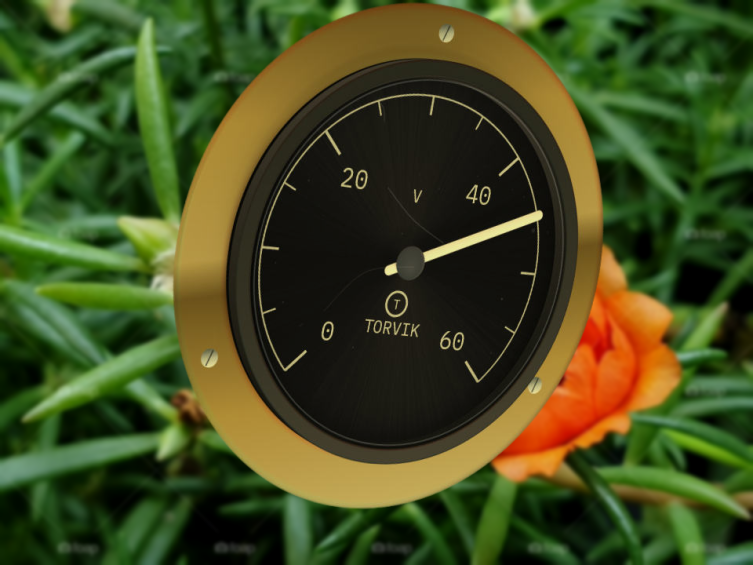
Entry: 45 V
